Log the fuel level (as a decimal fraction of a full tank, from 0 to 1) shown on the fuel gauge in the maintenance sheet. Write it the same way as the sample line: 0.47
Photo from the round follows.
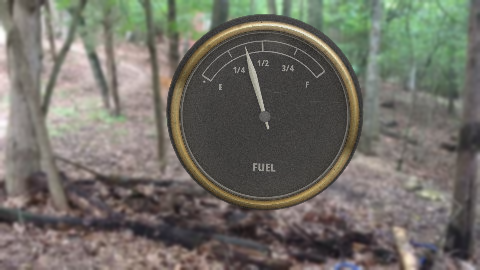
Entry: 0.375
